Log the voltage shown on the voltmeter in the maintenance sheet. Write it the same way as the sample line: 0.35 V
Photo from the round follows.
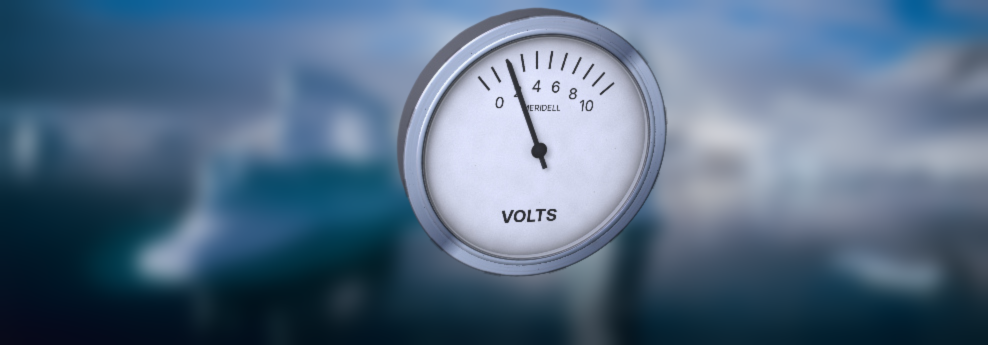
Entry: 2 V
